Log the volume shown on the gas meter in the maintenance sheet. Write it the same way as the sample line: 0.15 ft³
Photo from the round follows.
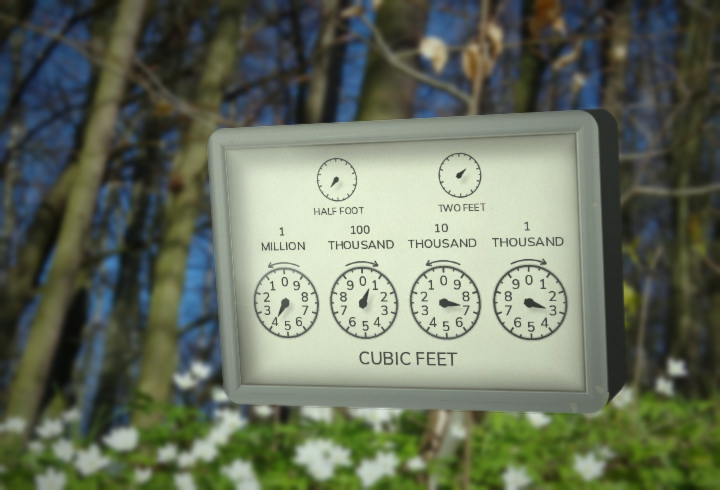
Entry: 407300 ft³
